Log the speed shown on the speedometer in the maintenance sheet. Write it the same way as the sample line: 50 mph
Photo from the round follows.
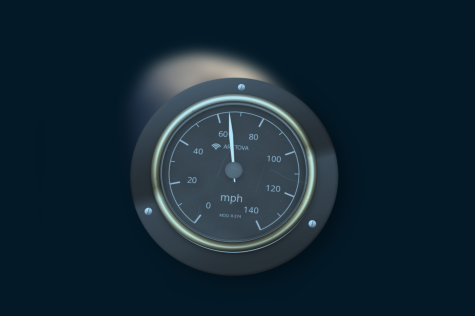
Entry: 65 mph
